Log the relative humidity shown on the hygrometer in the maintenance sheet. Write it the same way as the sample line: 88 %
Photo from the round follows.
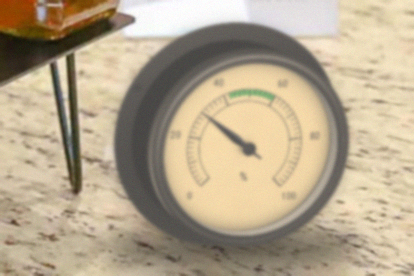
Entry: 30 %
